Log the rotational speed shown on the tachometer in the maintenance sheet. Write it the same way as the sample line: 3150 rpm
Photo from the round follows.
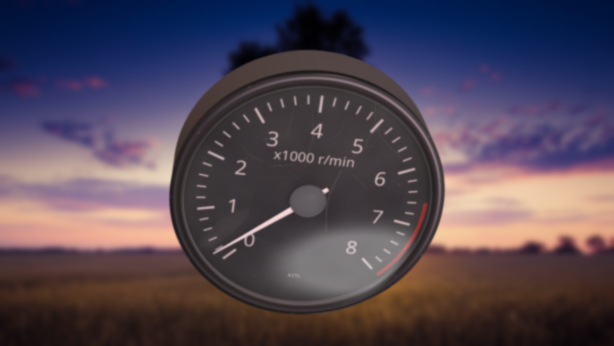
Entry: 200 rpm
